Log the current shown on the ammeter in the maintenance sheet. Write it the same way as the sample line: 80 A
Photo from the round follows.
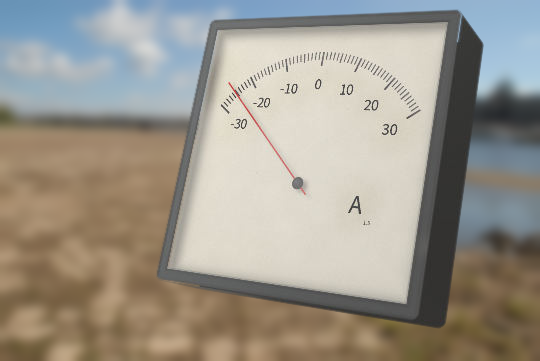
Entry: -25 A
